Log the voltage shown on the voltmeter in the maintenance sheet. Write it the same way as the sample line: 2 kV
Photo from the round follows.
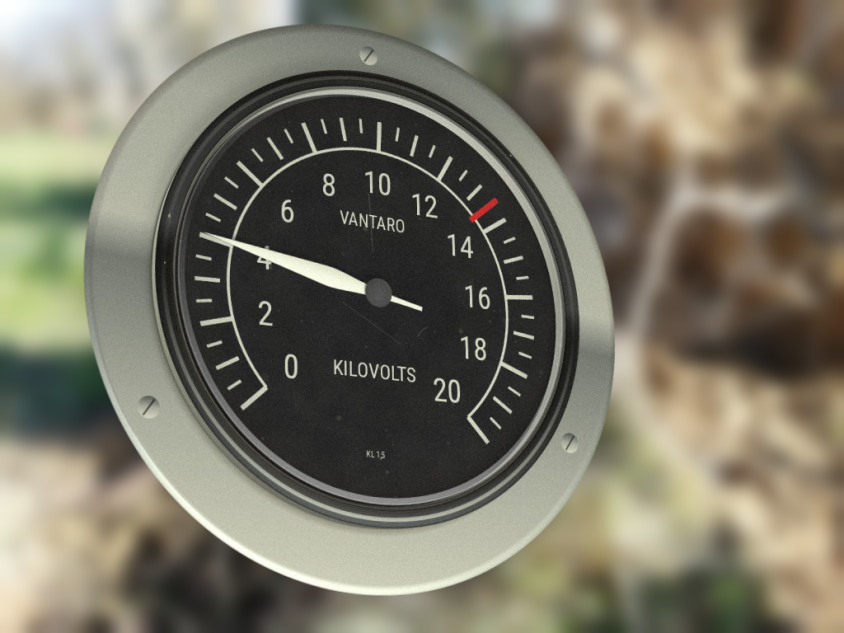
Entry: 4 kV
